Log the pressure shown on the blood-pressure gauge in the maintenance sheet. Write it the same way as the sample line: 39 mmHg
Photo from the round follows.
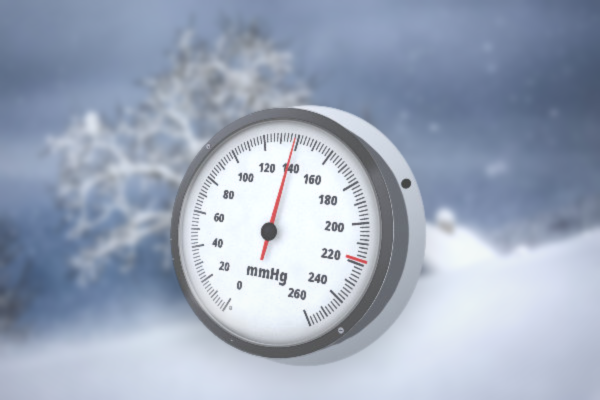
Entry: 140 mmHg
